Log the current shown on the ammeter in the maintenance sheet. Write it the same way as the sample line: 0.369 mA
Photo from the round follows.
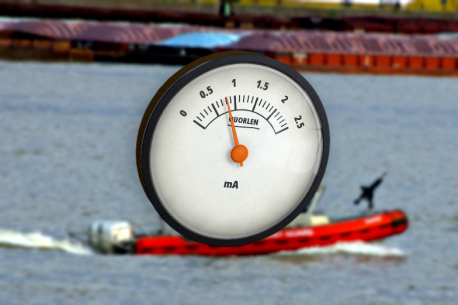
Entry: 0.8 mA
